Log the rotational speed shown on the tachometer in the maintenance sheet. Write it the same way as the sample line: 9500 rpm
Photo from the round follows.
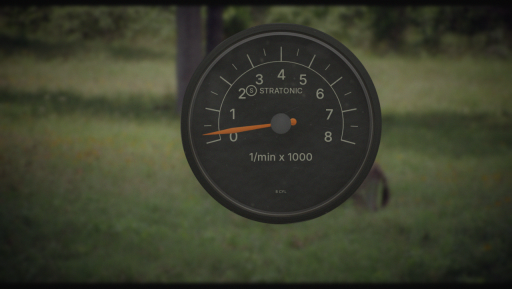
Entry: 250 rpm
